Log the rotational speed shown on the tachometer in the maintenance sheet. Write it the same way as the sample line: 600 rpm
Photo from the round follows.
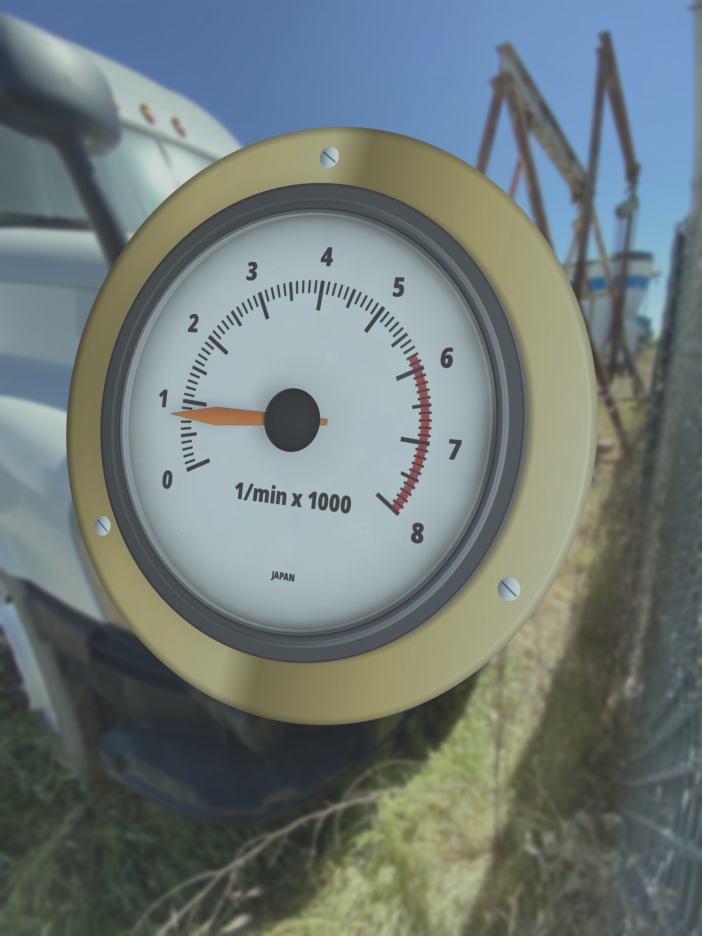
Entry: 800 rpm
